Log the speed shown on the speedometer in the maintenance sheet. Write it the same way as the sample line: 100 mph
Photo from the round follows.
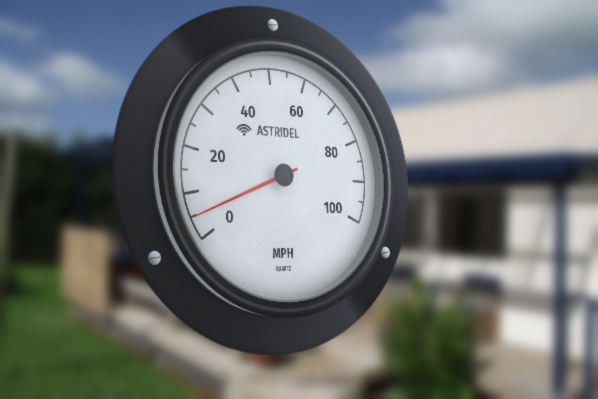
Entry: 5 mph
